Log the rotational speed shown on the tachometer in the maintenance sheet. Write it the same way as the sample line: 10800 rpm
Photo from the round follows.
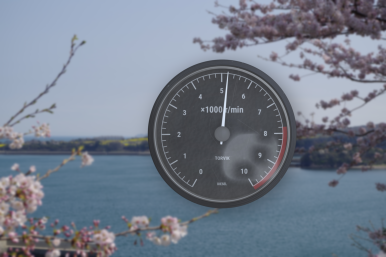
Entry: 5200 rpm
